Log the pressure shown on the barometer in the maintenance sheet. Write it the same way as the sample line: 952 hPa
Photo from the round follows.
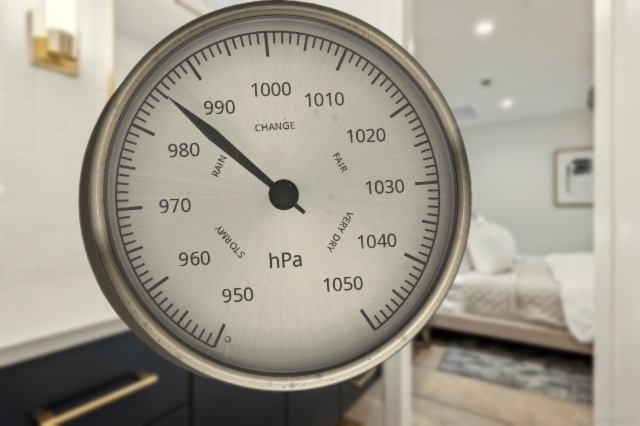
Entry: 985 hPa
